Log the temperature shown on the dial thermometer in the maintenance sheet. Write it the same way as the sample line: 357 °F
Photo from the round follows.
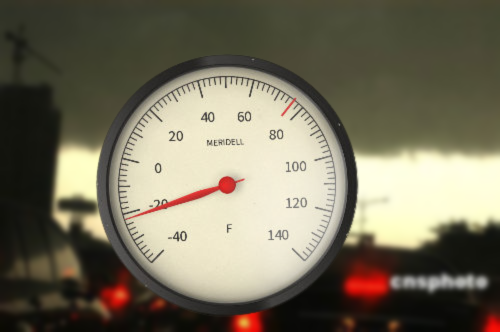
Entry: -22 °F
